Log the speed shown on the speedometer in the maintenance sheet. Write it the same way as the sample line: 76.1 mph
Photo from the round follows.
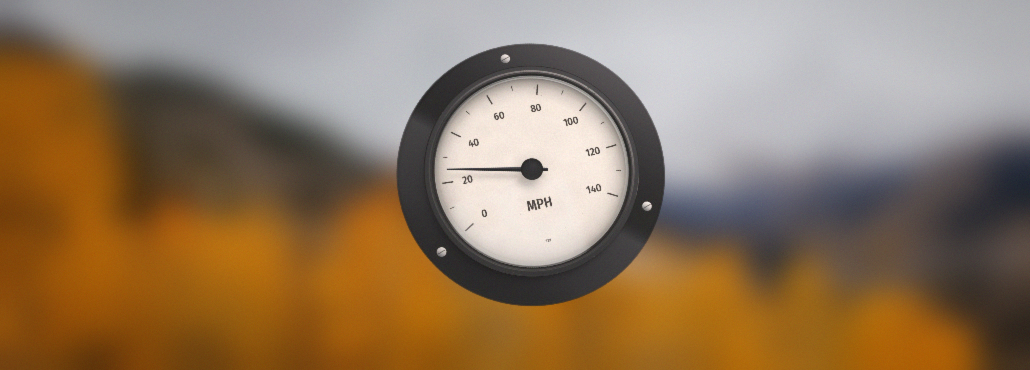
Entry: 25 mph
